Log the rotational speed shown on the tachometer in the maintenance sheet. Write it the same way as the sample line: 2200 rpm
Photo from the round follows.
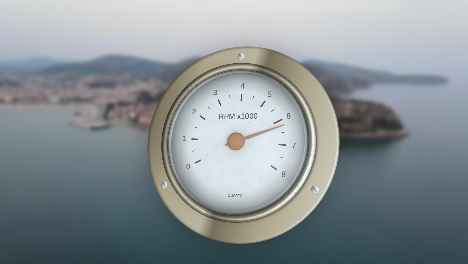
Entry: 6250 rpm
